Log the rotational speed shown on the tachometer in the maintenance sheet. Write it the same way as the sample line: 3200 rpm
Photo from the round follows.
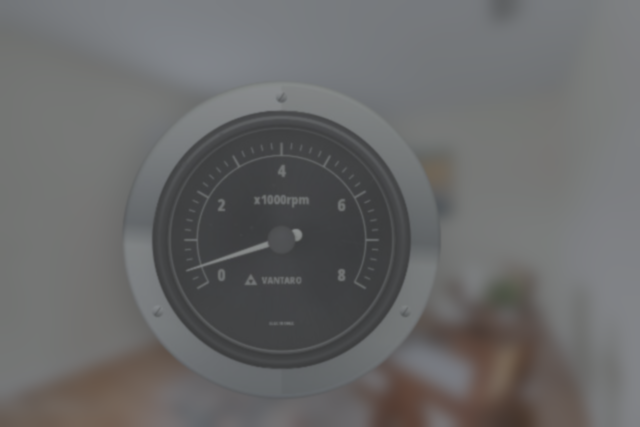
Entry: 400 rpm
